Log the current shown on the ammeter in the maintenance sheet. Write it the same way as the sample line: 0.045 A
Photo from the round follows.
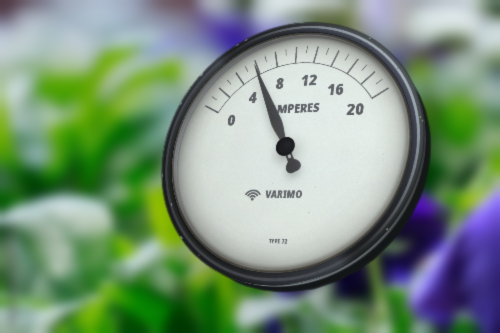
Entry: 6 A
